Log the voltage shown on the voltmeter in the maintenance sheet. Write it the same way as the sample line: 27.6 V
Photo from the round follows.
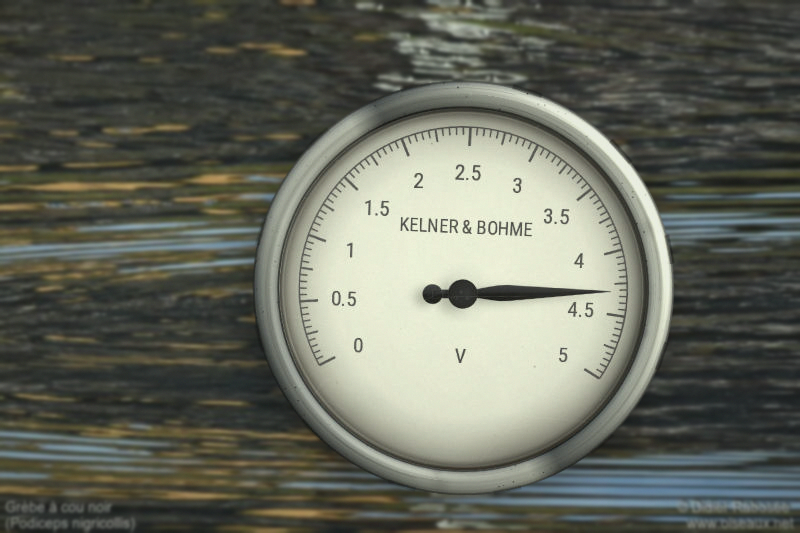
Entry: 4.3 V
